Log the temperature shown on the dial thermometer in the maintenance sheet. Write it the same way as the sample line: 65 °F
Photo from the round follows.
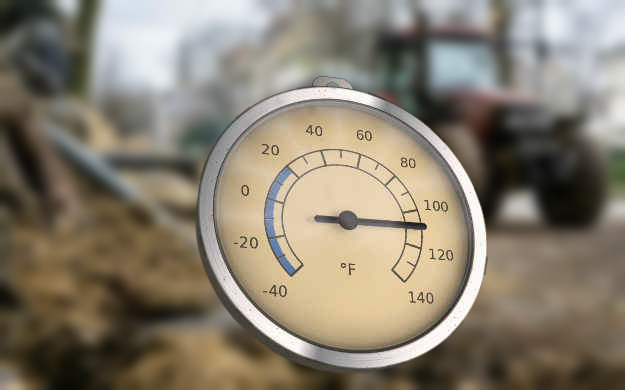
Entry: 110 °F
